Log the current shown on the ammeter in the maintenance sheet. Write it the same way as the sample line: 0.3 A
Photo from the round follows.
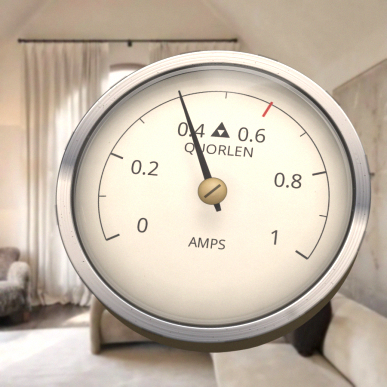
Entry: 0.4 A
